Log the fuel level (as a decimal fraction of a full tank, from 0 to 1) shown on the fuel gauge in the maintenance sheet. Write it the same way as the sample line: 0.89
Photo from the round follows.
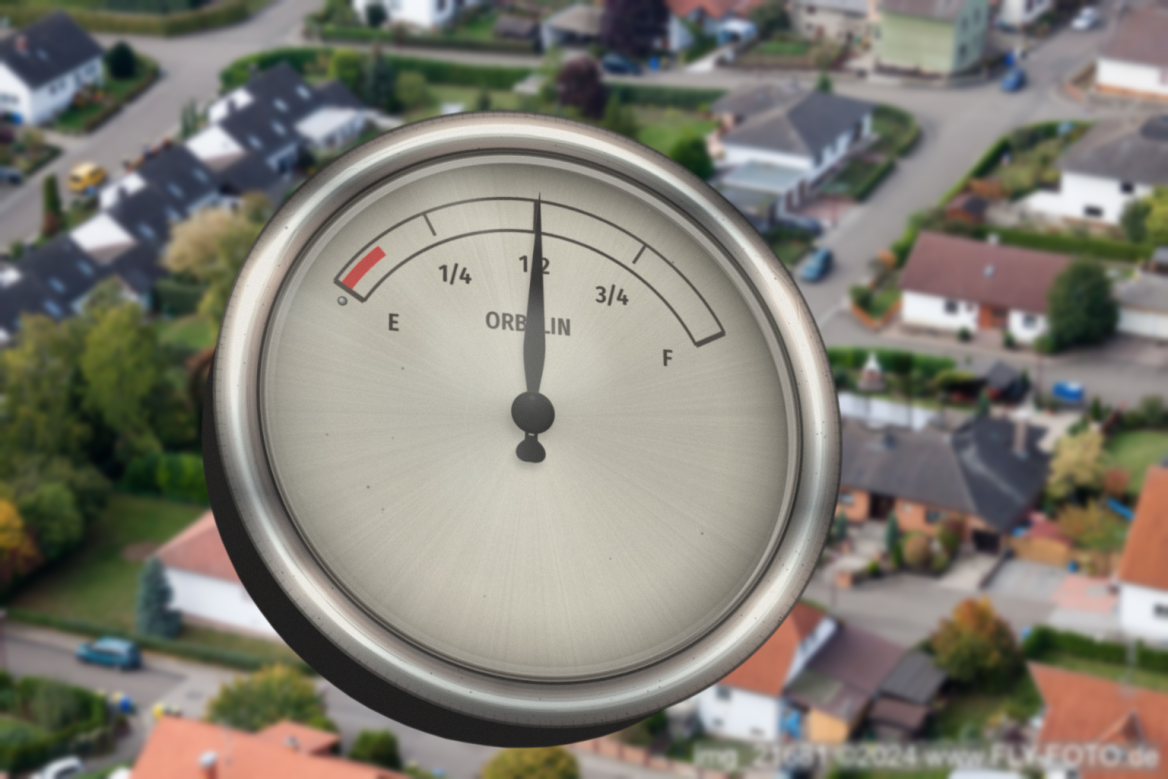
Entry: 0.5
